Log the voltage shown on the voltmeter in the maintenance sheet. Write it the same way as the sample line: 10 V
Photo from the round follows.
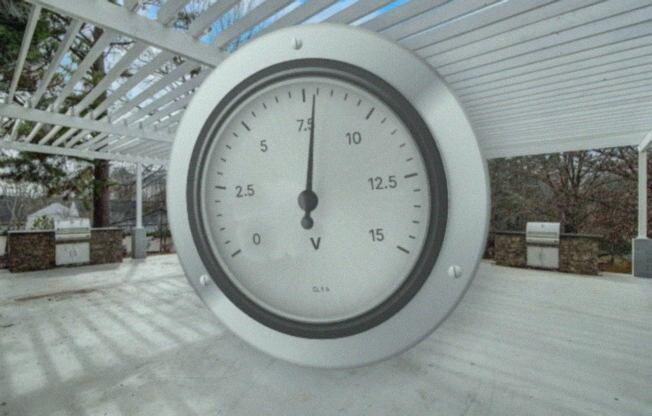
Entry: 8 V
